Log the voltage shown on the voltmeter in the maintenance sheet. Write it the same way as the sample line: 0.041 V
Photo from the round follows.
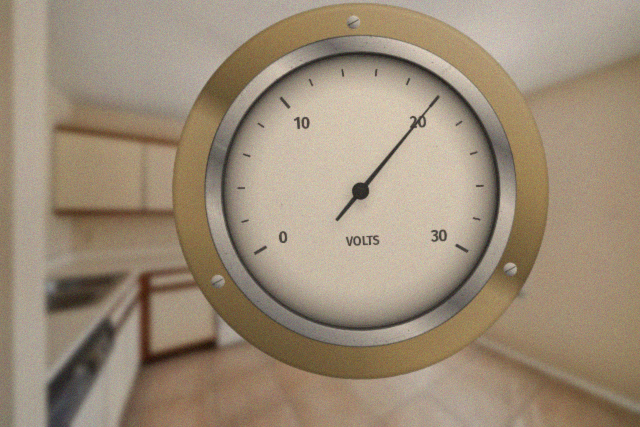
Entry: 20 V
